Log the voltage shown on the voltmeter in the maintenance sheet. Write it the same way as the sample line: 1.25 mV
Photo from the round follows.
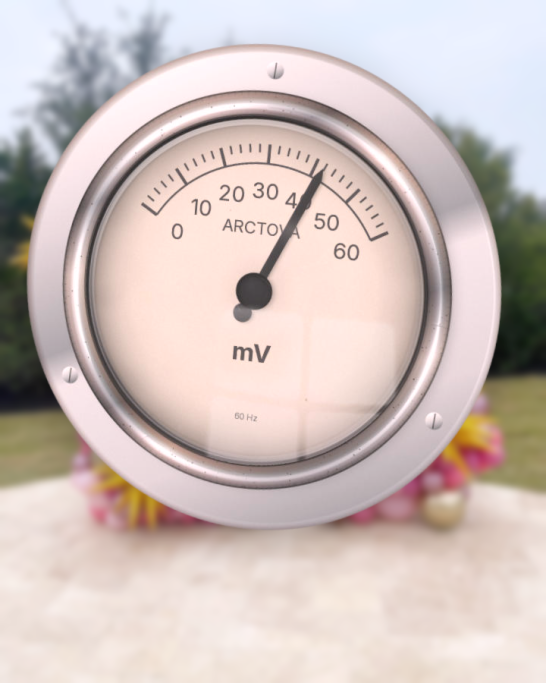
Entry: 42 mV
